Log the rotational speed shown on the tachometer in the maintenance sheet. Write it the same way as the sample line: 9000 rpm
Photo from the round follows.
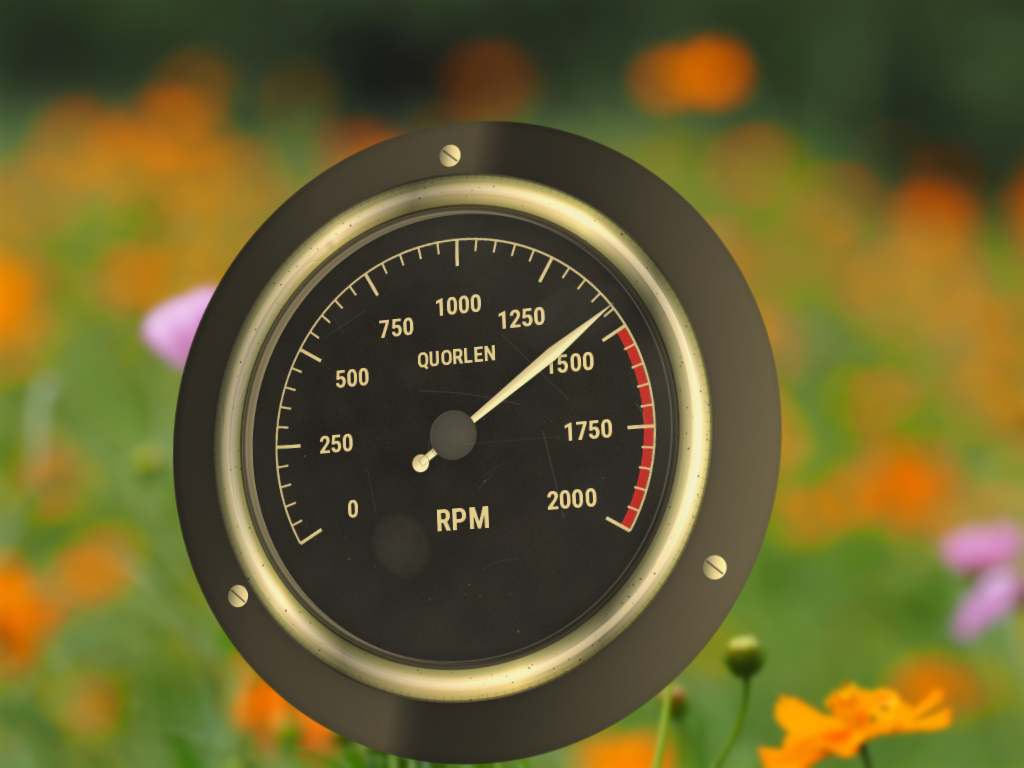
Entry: 1450 rpm
